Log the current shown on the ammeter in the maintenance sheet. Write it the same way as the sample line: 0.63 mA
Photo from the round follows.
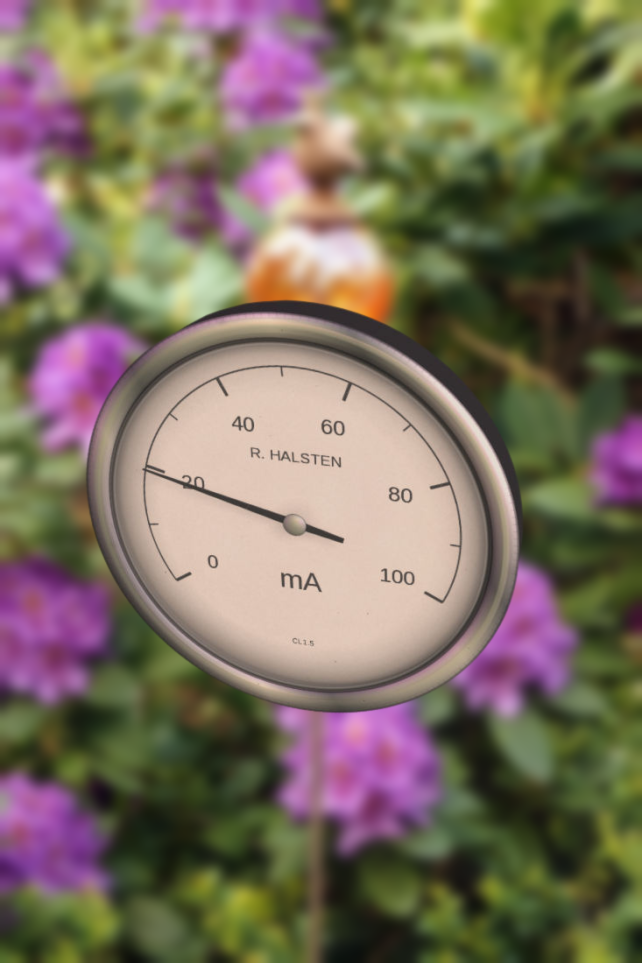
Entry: 20 mA
